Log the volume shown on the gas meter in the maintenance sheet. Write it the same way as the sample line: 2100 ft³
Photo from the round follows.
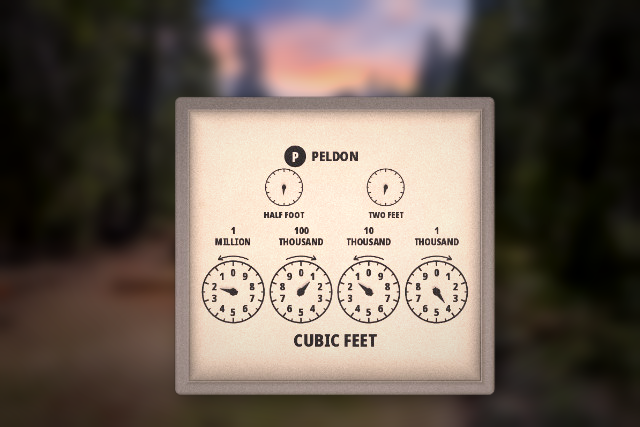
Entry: 211400 ft³
